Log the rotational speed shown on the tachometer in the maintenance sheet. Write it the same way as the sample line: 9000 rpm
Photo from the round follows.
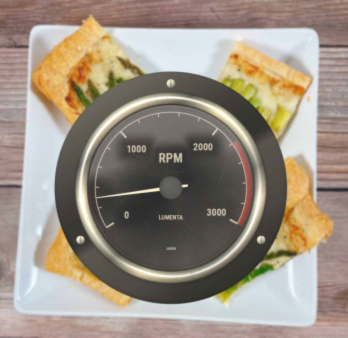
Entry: 300 rpm
